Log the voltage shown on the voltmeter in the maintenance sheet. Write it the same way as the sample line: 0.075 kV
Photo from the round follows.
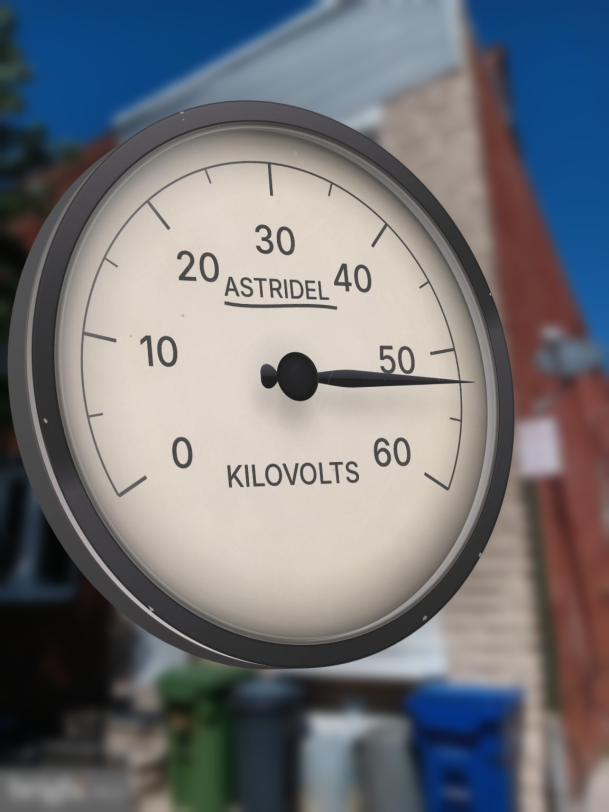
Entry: 52.5 kV
